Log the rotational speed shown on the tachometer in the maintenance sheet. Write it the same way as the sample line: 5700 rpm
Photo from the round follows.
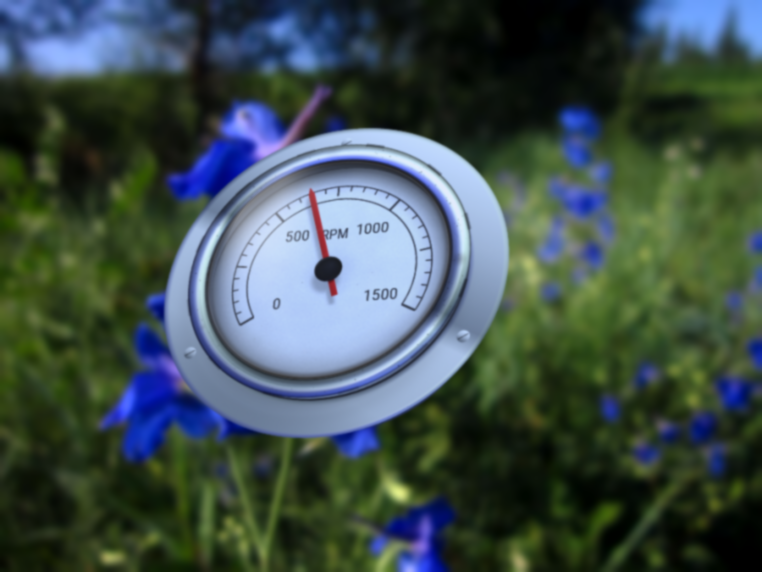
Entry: 650 rpm
